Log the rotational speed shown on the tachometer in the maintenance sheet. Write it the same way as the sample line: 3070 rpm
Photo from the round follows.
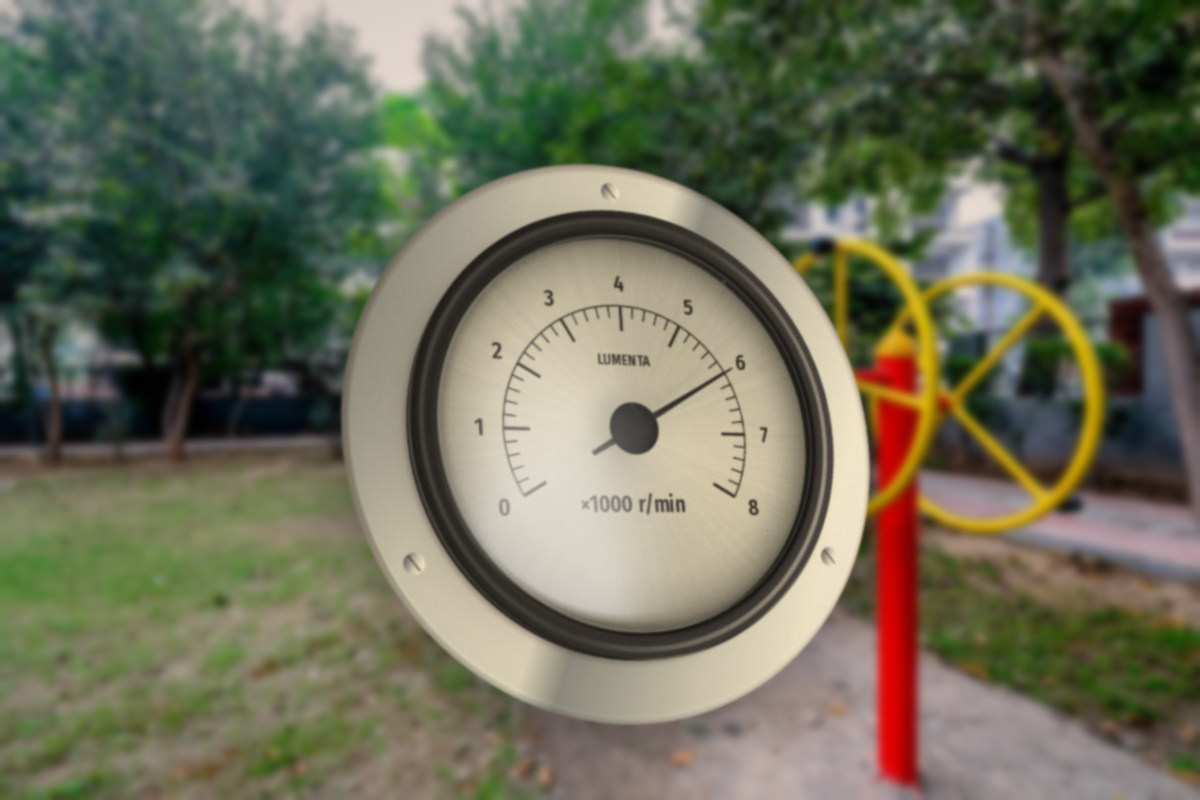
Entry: 6000 rpm
